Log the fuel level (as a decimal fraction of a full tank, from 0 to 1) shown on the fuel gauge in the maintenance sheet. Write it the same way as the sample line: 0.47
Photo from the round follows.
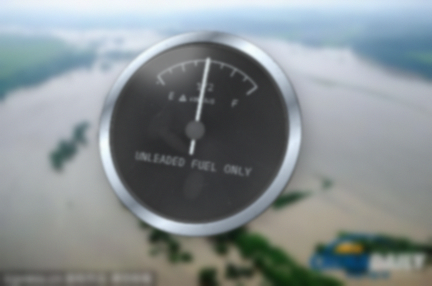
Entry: 0.5
